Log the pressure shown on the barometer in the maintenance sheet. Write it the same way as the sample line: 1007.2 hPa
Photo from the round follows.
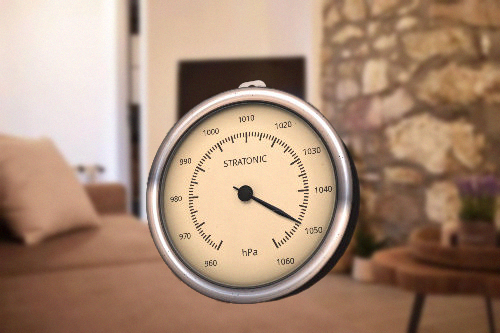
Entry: 1050 hPa
